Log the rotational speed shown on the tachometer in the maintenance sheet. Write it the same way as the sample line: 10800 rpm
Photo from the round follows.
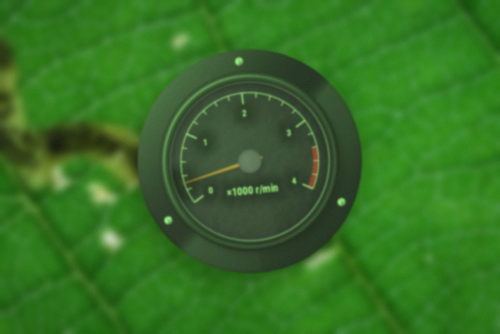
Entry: 300 rpm
